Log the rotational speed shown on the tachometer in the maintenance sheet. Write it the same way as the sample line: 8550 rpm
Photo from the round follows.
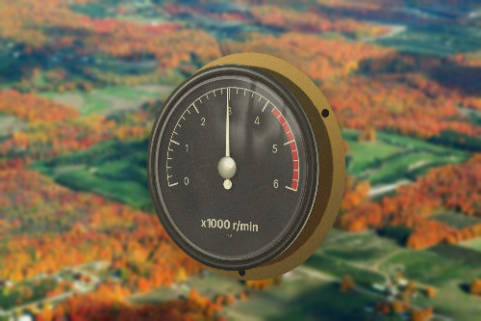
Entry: 3000 rpm
